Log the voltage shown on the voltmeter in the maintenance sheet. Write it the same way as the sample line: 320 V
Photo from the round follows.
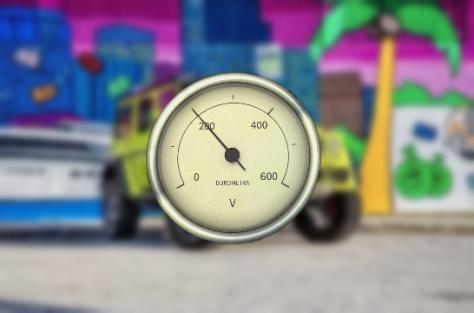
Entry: 200 V
